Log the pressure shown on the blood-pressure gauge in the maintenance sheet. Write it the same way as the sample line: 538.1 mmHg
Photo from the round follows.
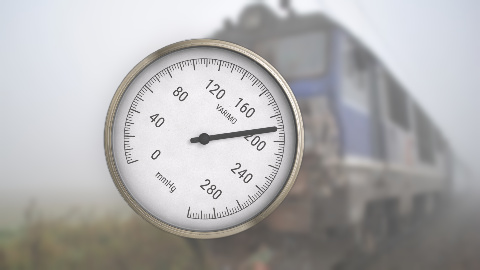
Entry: 190 mmHg
